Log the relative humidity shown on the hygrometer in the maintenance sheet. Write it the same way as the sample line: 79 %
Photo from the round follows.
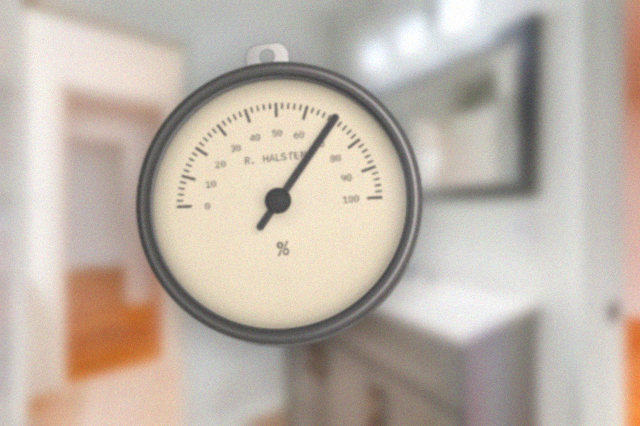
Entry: 70 %
